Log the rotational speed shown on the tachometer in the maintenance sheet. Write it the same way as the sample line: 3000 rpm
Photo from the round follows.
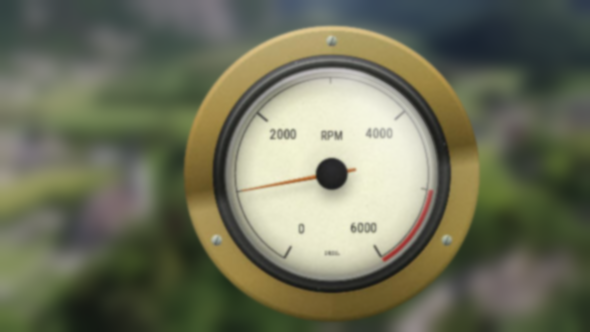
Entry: 1000 rpm
